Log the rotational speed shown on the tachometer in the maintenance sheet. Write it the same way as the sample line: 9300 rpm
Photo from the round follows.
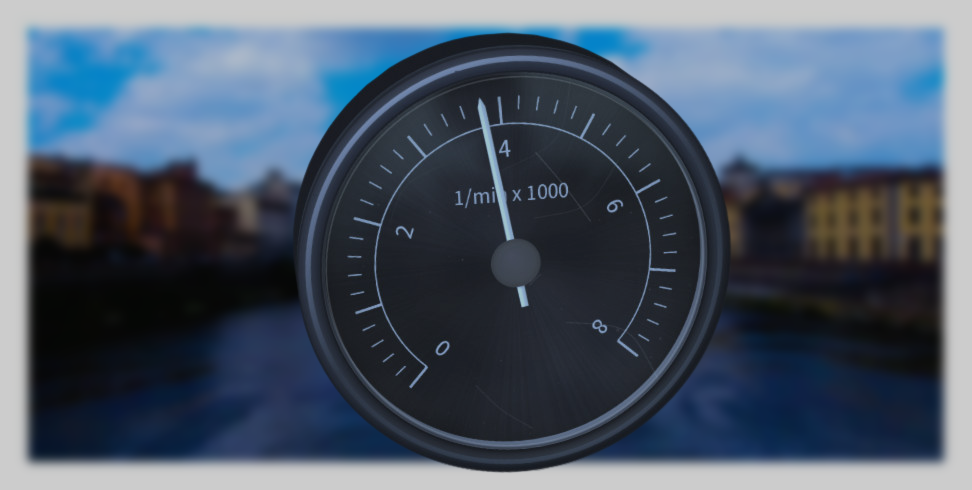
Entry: 3800 rpm
